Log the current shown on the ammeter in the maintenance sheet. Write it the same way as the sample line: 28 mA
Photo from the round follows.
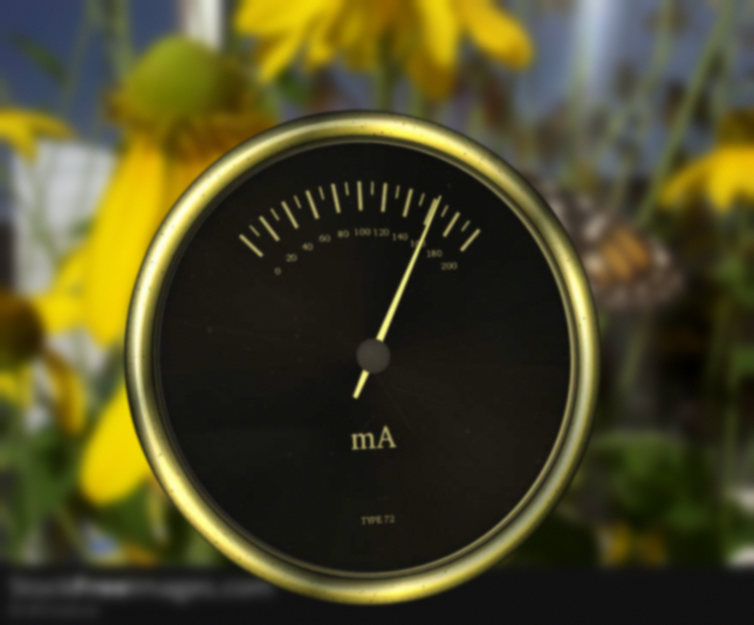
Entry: 160 mA
